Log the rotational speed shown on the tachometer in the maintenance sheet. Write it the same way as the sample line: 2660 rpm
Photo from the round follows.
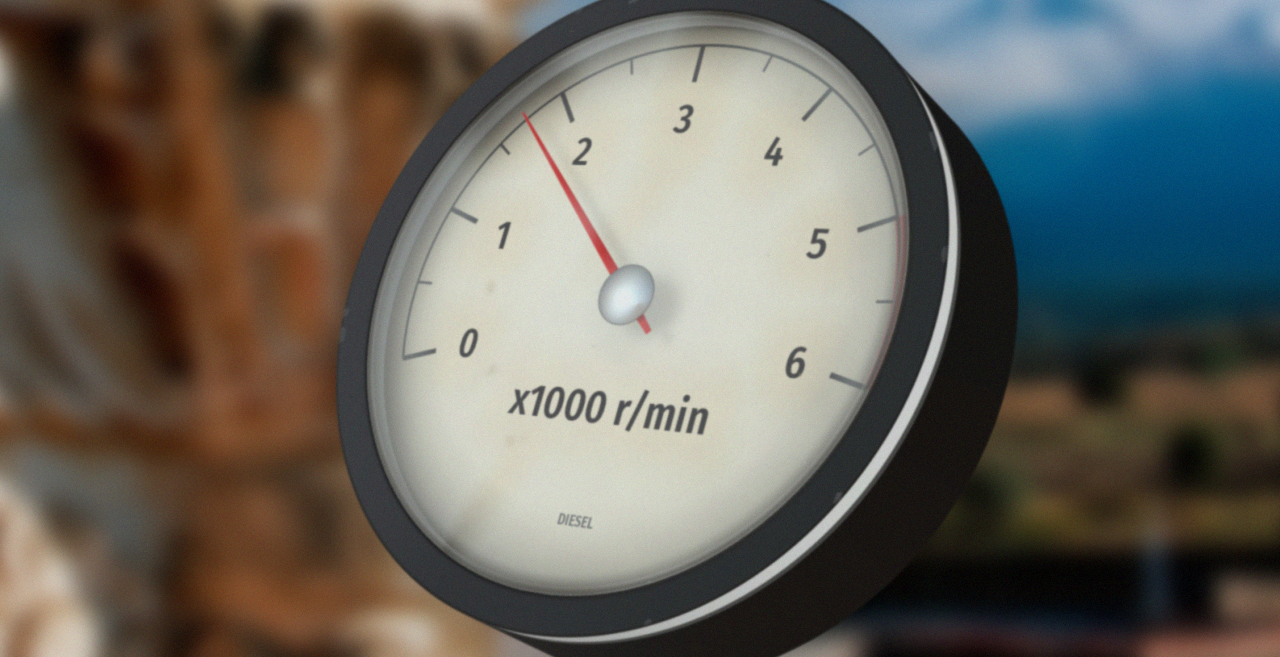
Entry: 1750 rpm
